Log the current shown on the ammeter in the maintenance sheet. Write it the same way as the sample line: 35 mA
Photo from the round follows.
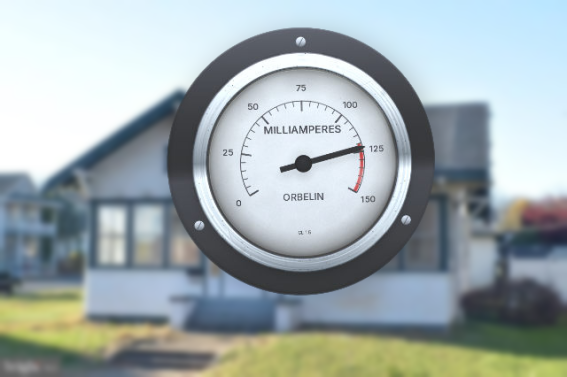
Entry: 122.5 mA
